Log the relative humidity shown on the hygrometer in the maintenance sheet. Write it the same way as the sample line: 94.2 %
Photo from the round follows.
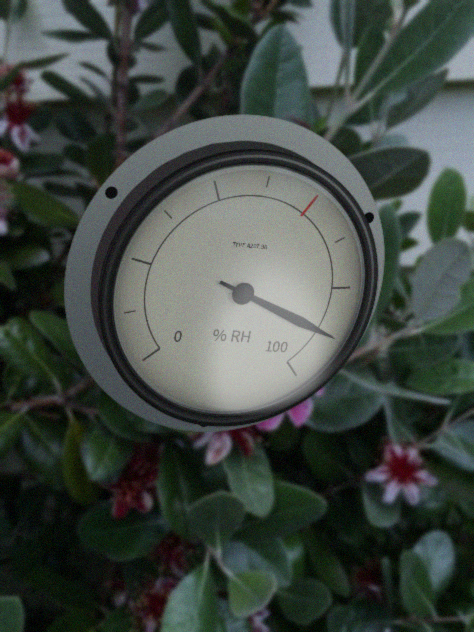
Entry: 90 %
